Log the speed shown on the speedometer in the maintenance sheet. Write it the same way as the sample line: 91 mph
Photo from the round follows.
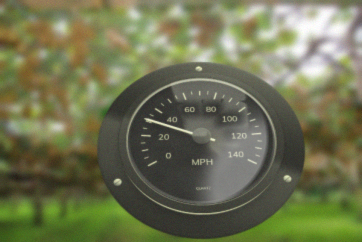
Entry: 30 mph
